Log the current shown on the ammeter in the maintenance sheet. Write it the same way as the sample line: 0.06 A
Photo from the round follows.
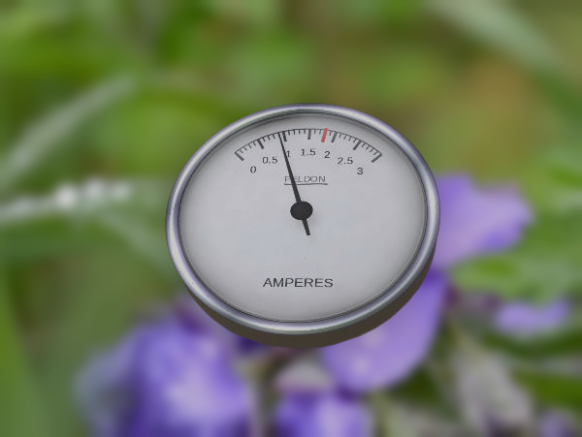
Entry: 0.9 A
